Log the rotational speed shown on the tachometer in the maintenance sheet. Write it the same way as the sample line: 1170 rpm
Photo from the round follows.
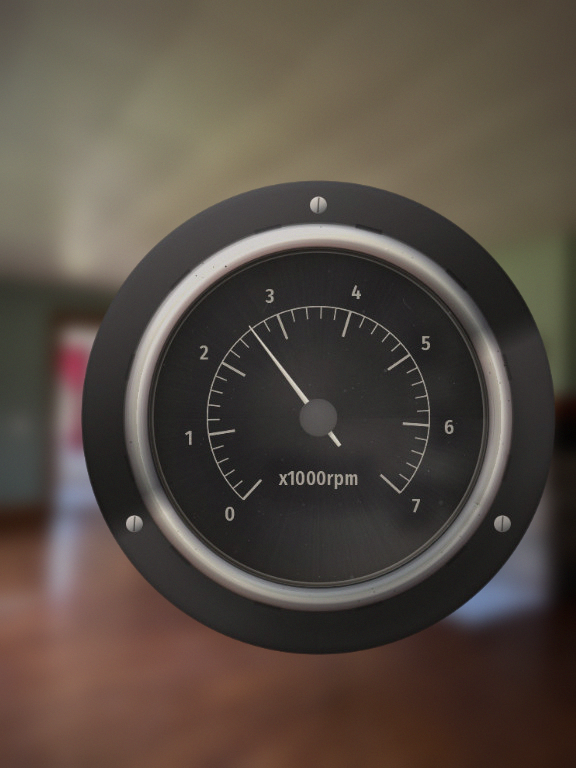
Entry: 2600 rpm
